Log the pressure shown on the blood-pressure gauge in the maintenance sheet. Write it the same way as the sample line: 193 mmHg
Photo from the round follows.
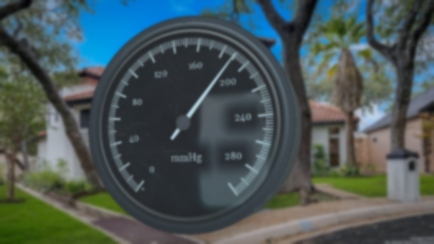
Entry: 190 mmHg
